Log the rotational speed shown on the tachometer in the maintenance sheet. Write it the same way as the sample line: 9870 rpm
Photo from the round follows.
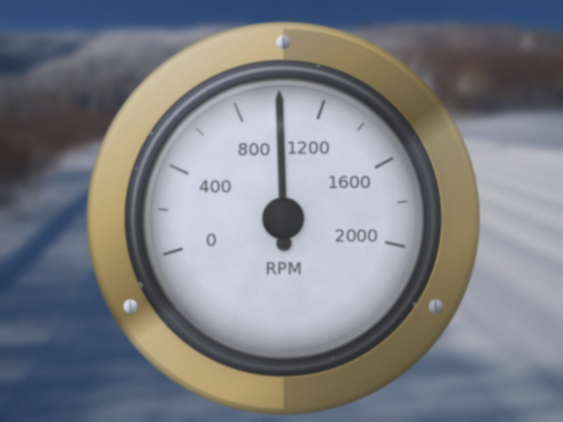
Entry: 1000 rpm
